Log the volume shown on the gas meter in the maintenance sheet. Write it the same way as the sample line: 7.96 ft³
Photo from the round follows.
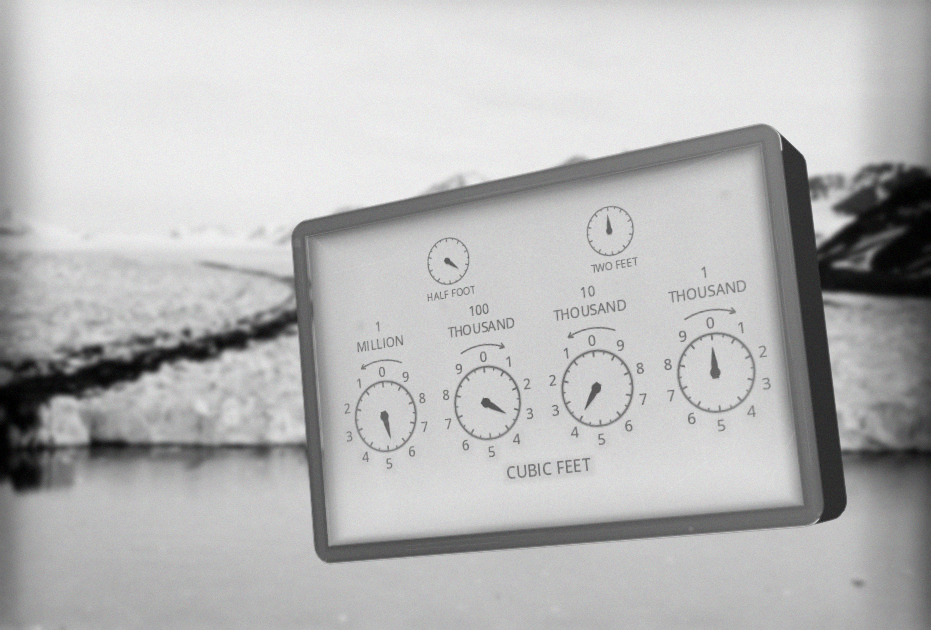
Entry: 534000 ft³
